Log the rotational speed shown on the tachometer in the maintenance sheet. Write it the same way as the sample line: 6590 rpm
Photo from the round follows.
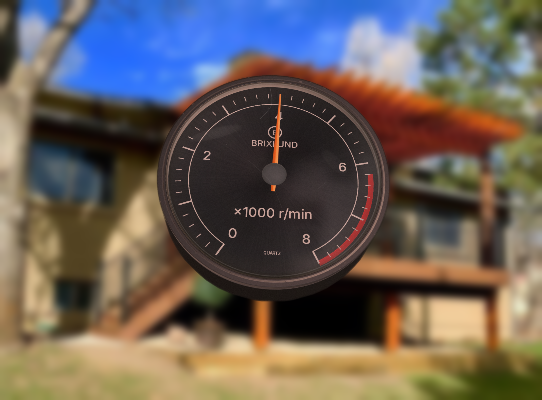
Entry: 4000 rpm
